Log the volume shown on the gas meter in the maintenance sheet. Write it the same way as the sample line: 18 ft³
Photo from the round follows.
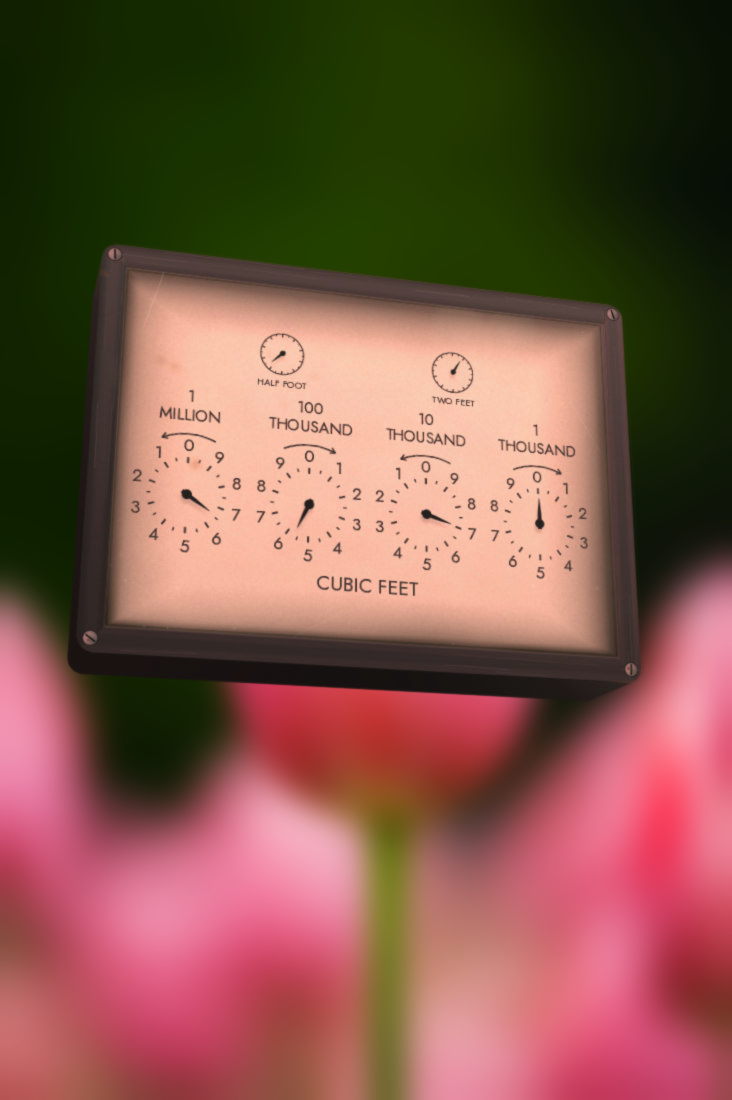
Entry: 657000 ft³
